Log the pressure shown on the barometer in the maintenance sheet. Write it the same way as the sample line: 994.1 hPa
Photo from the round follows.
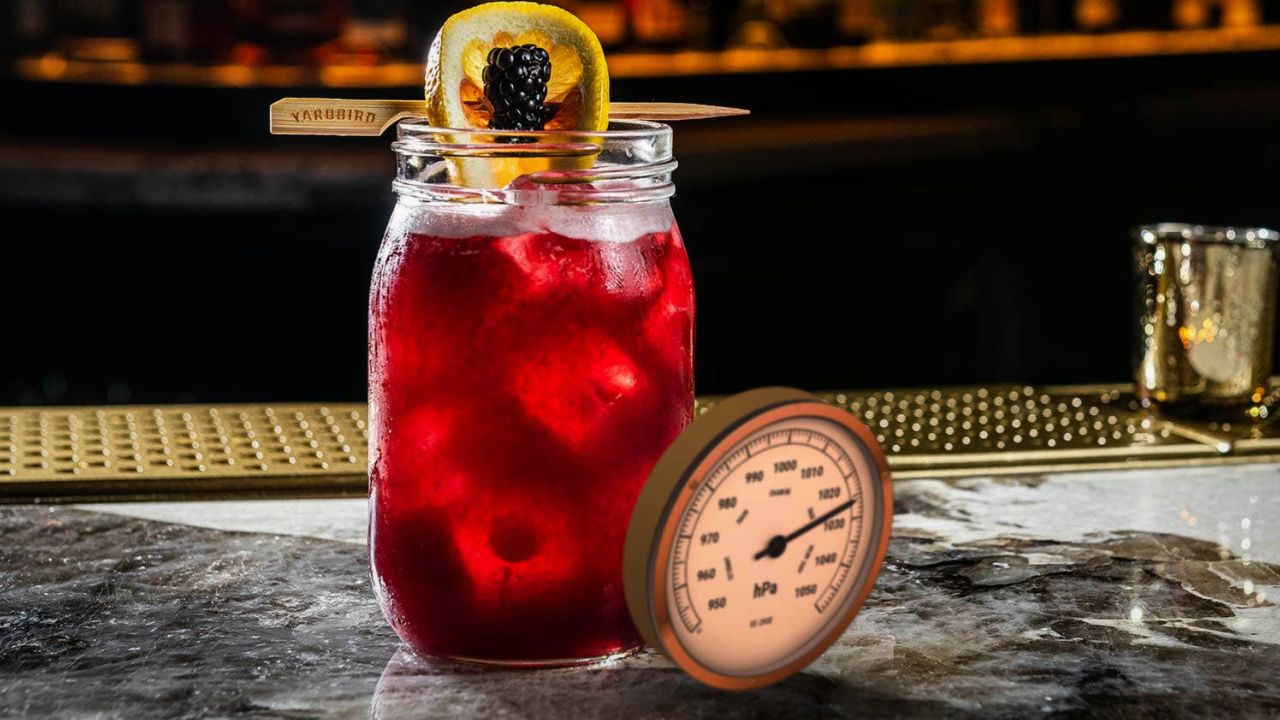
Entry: 1025 hPa
